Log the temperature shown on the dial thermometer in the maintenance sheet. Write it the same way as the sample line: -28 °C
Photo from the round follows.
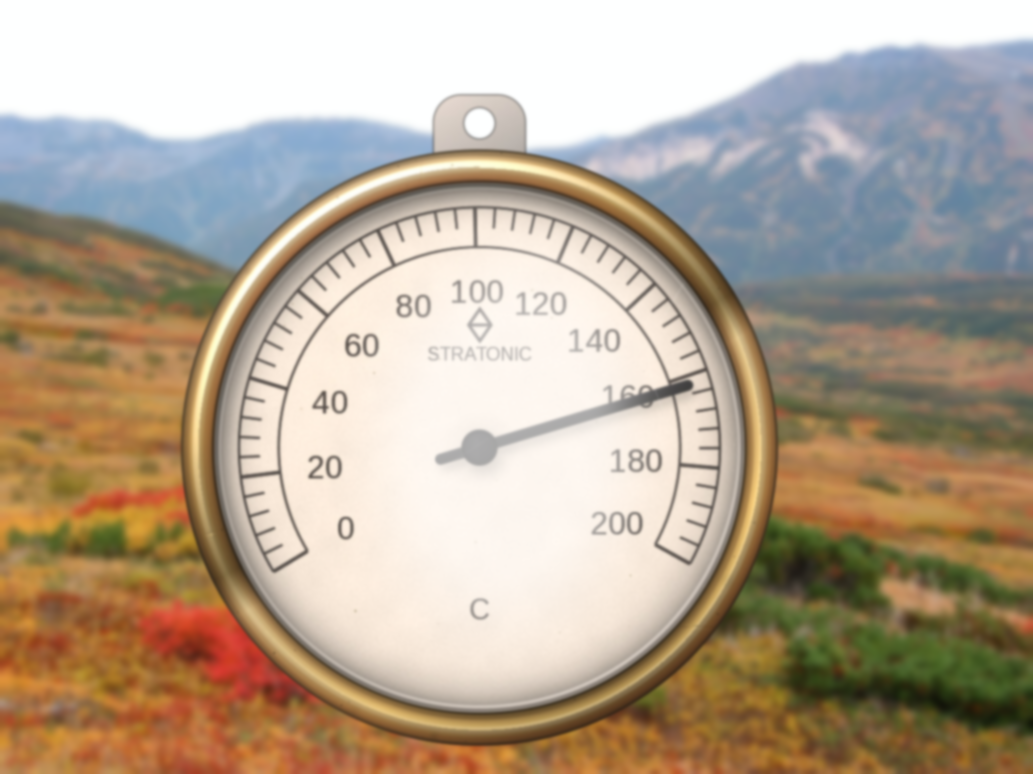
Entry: 162 °C
